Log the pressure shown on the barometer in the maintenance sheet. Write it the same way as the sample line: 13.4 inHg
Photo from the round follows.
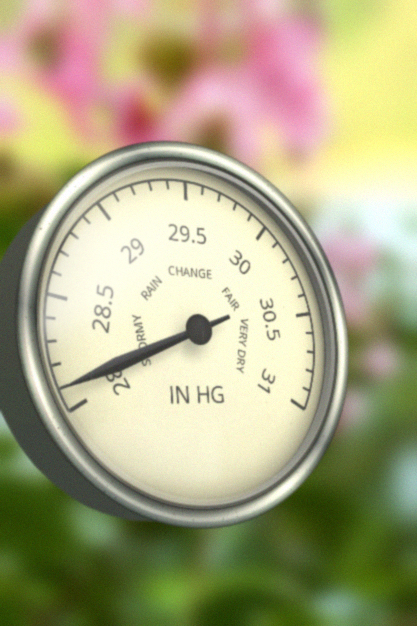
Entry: 28.1 inHg
